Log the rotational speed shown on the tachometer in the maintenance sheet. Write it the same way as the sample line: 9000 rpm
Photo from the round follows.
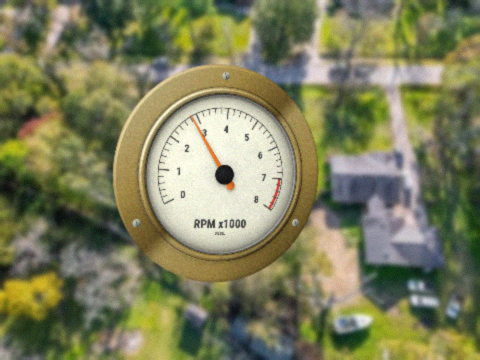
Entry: 2800 rpm
